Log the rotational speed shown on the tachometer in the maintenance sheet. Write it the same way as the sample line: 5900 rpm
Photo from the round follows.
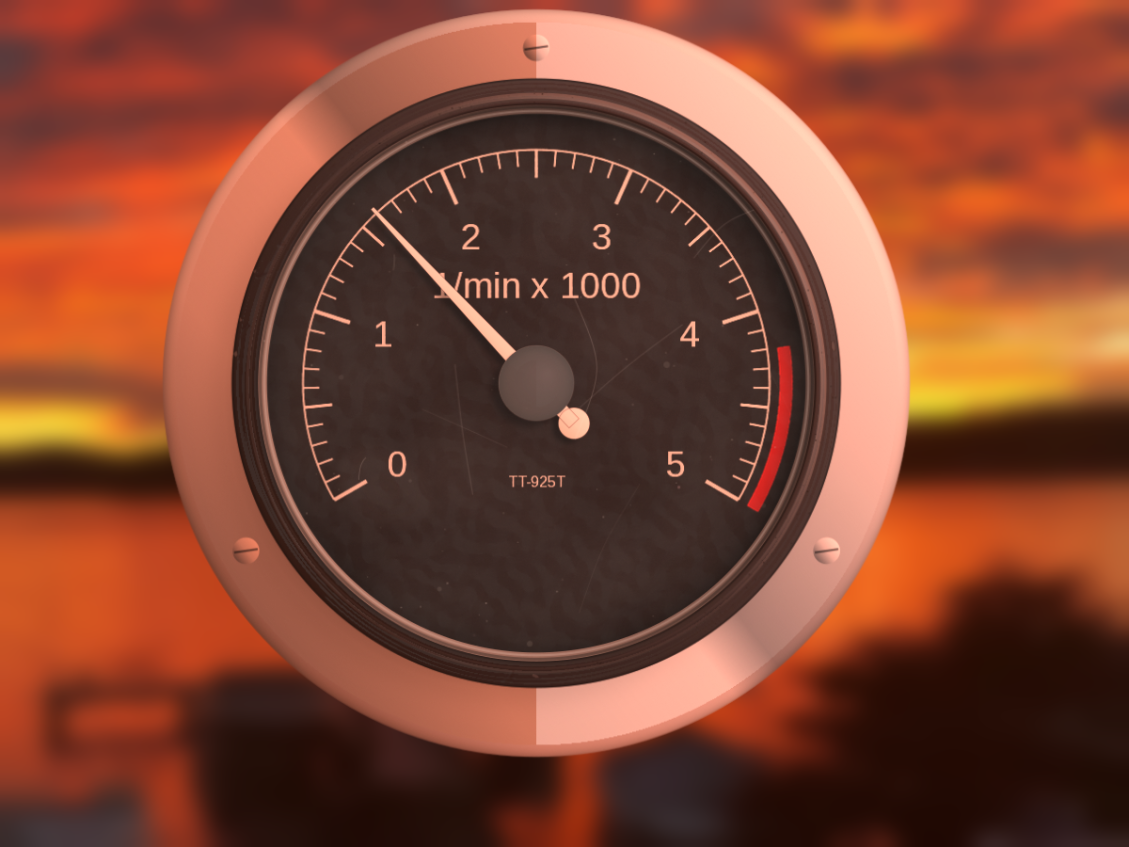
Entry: 1600 rpm
